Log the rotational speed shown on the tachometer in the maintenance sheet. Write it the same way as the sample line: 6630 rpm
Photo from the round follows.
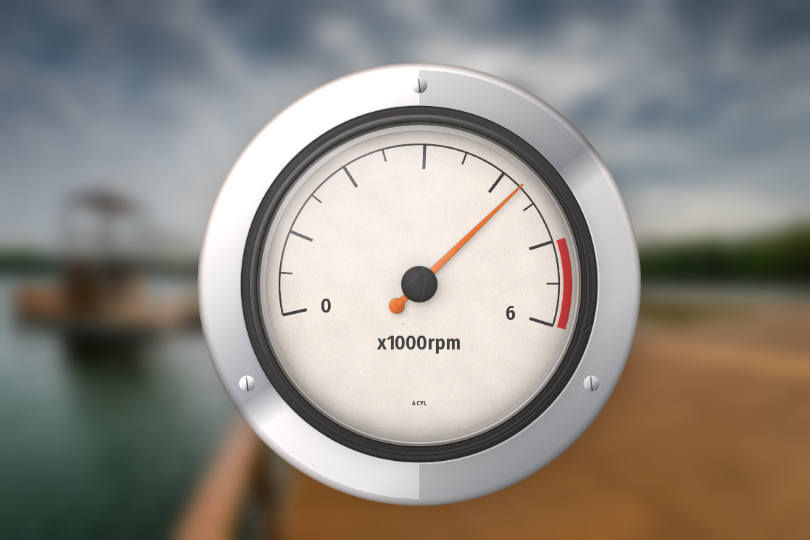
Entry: 4250 rpm
